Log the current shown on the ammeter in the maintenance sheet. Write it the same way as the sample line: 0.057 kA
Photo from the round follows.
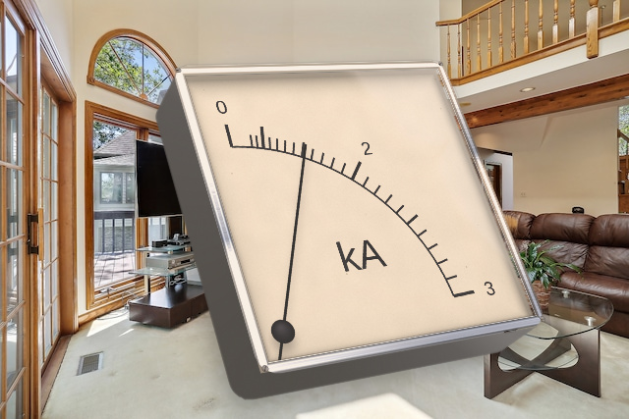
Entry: 1.5 kA
